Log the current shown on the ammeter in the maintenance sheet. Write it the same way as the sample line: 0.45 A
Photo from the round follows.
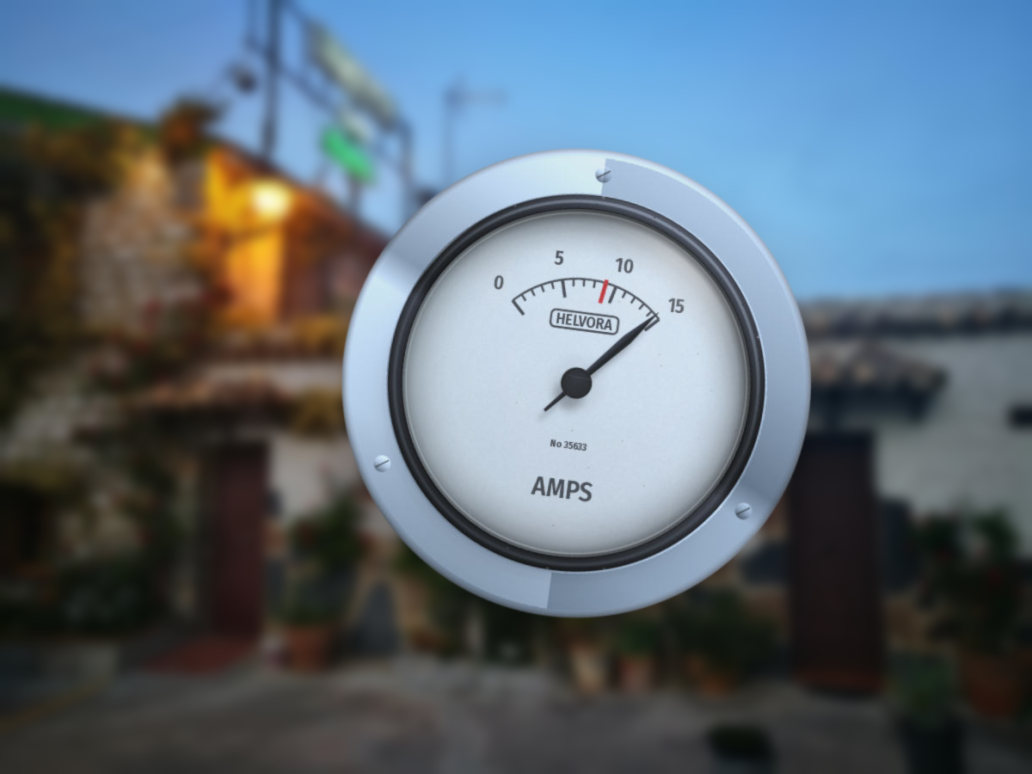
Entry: 14.5 A
